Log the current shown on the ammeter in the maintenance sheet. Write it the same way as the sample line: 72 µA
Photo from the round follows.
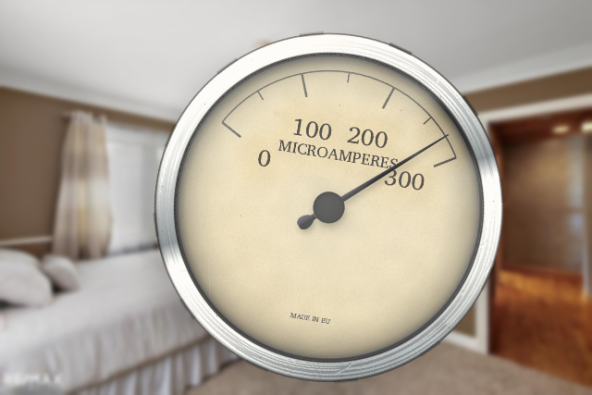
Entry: 275 µA
